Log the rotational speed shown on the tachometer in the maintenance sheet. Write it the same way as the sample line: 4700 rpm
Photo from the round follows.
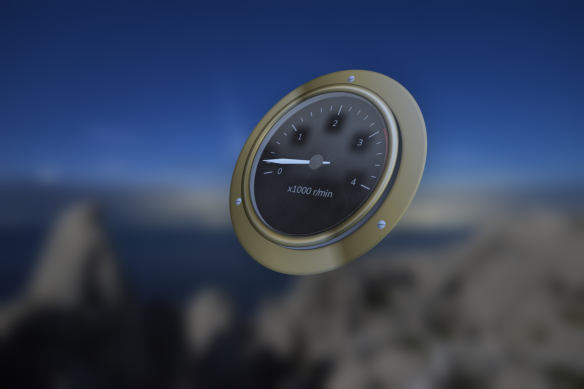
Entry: 200 rpm
